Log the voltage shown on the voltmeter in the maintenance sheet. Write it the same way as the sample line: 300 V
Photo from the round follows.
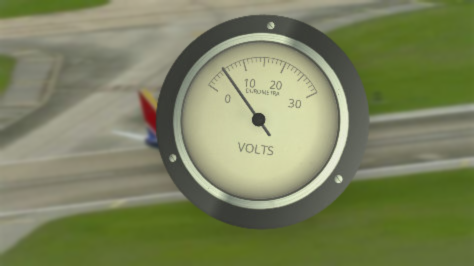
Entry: 5 V
